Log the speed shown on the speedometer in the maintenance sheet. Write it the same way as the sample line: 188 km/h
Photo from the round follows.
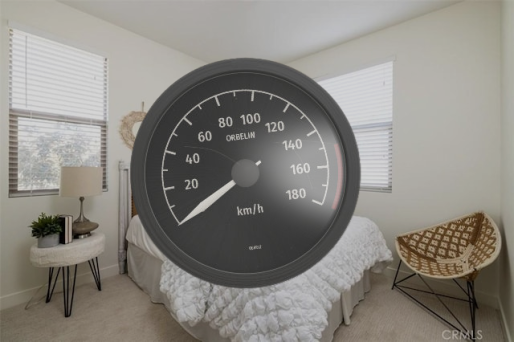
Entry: 0 km/h
